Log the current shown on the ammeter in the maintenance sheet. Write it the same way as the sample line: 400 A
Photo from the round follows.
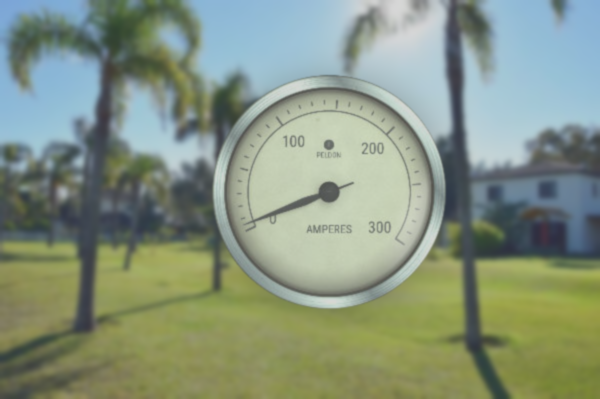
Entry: 5 A
